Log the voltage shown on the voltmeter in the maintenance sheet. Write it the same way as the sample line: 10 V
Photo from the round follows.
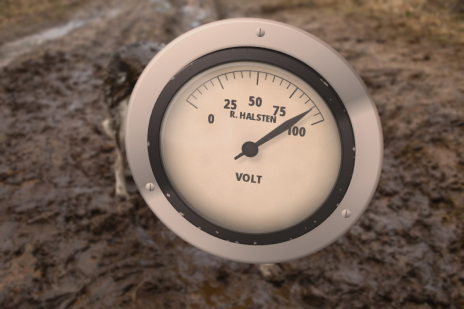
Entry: 90 V
